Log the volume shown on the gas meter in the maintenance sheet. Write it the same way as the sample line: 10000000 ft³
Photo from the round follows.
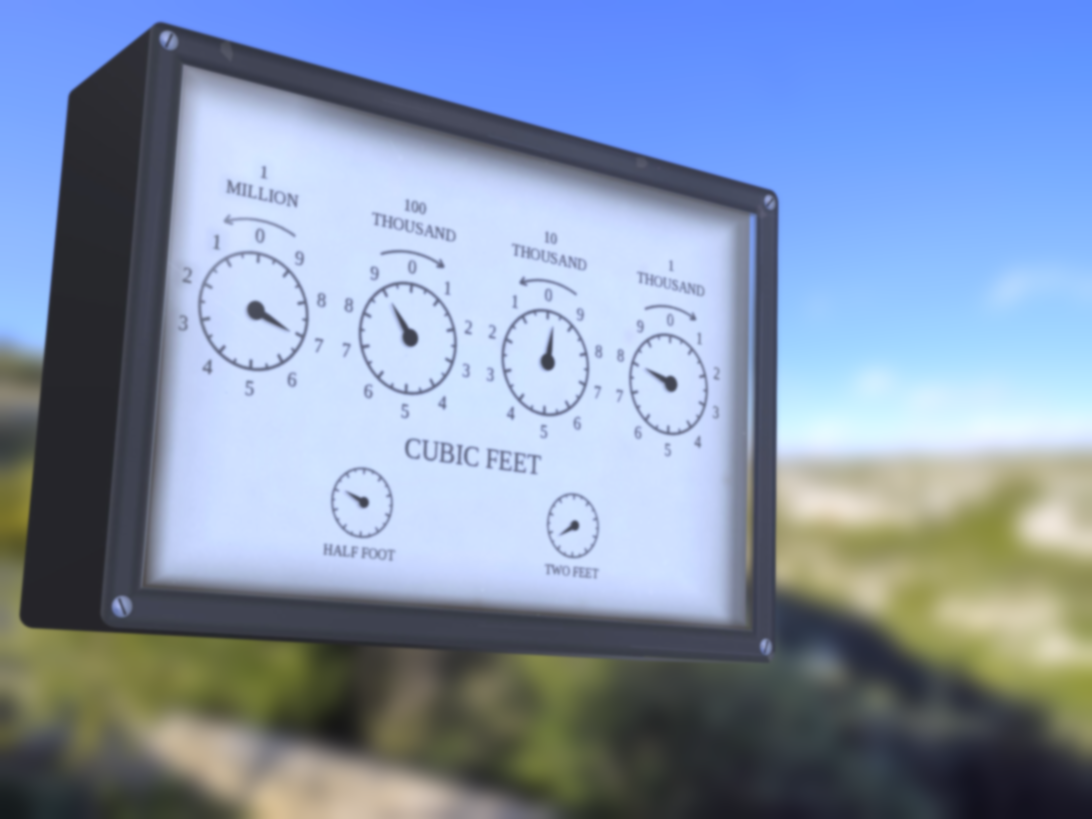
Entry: 689800 ft³
